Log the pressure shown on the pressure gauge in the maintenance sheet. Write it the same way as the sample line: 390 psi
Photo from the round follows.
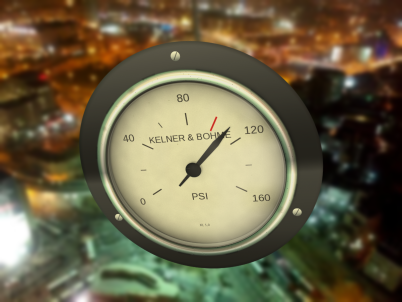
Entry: 110 psi
